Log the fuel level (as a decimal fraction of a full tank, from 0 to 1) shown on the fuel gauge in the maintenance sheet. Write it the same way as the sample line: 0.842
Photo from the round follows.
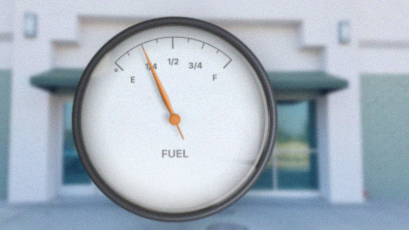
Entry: 0.25
